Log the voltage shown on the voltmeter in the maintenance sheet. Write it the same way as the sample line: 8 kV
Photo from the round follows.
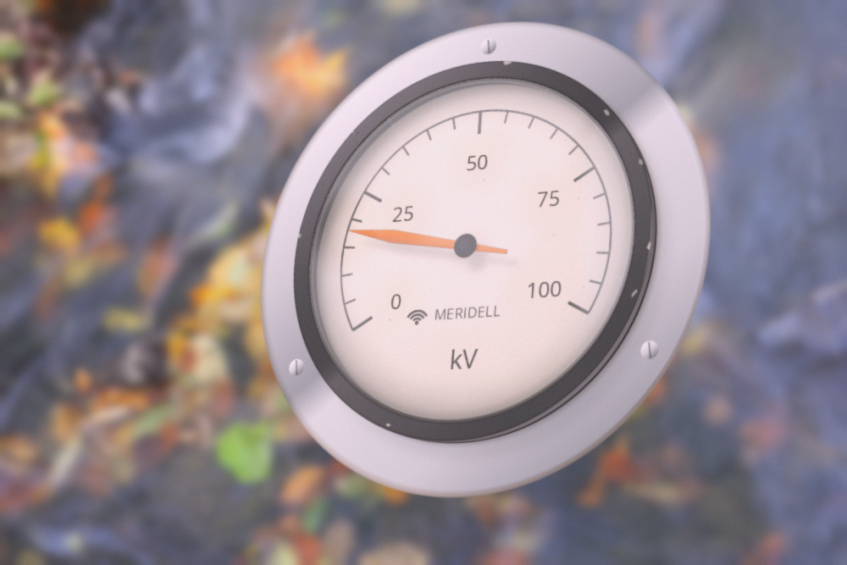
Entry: 17.5 kV
